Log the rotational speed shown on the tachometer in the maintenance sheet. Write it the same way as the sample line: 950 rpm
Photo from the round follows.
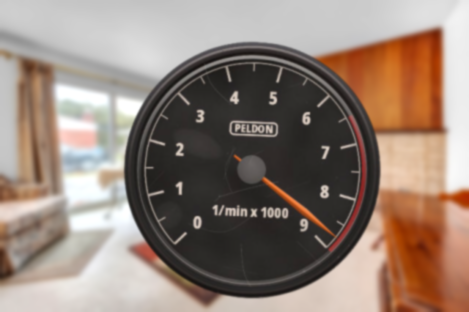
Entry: 8750 rpm
